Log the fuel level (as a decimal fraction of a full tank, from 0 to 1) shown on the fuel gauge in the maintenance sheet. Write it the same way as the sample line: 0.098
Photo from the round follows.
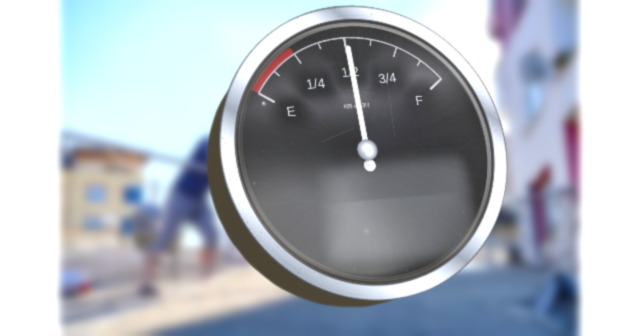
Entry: 0.5
